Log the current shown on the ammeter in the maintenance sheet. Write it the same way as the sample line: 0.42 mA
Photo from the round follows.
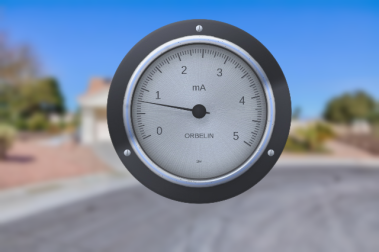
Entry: 0.75 mA
